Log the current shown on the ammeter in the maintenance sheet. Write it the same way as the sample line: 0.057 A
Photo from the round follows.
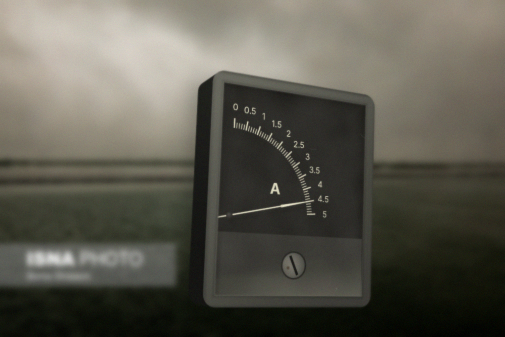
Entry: 4.5 A
